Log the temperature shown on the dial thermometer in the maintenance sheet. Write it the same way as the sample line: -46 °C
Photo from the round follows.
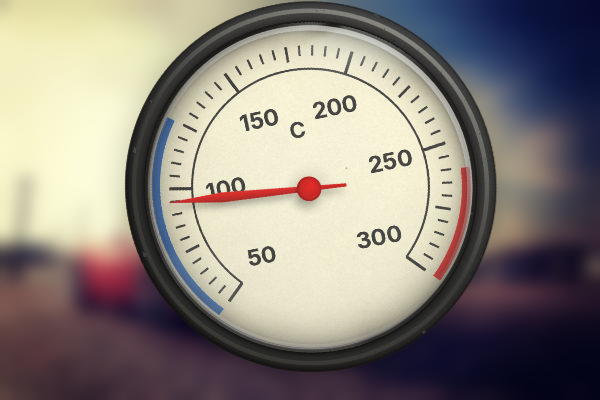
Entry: 95 °C
